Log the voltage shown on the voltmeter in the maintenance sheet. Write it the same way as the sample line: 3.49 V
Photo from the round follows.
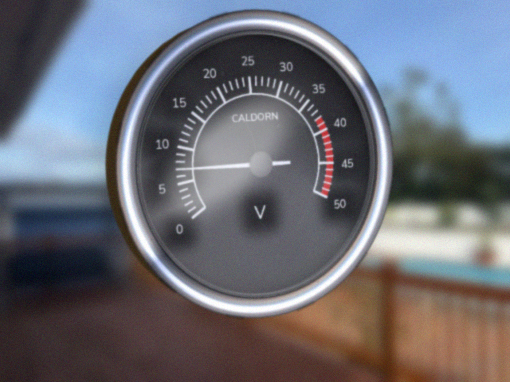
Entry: 7 V
